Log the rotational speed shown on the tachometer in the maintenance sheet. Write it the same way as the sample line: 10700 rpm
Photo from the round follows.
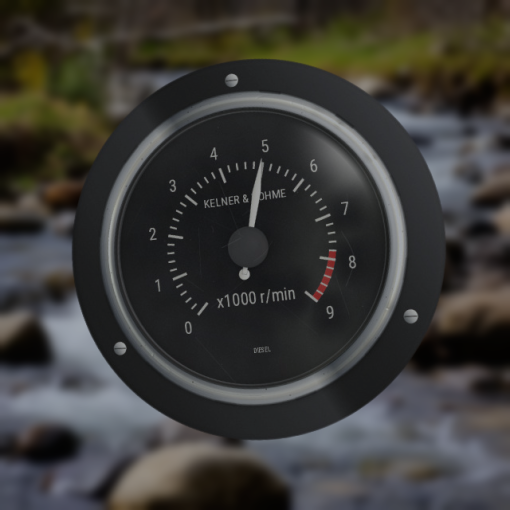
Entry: 5000 rpm
